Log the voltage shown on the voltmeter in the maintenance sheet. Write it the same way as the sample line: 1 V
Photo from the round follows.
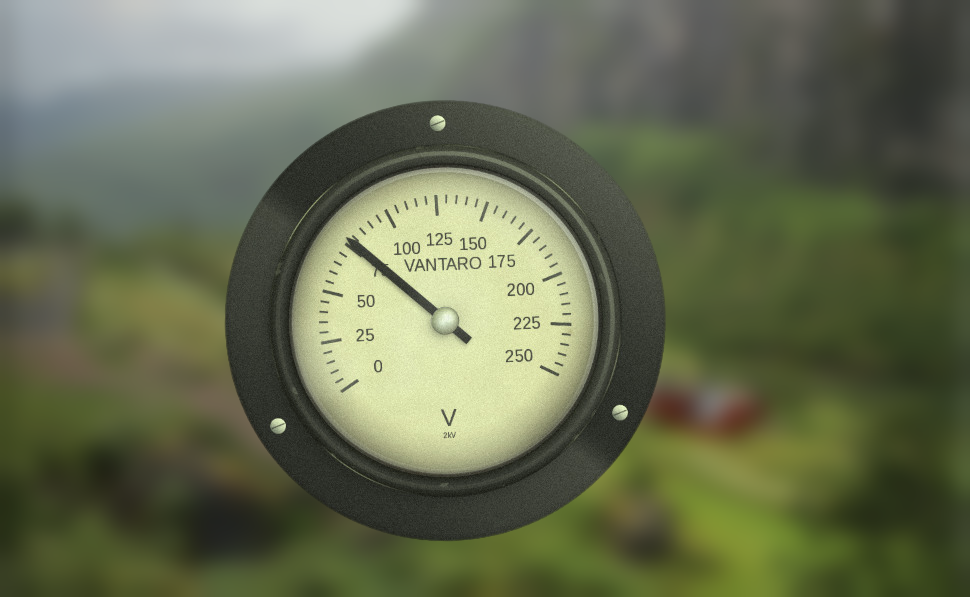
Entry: 77.5 V
